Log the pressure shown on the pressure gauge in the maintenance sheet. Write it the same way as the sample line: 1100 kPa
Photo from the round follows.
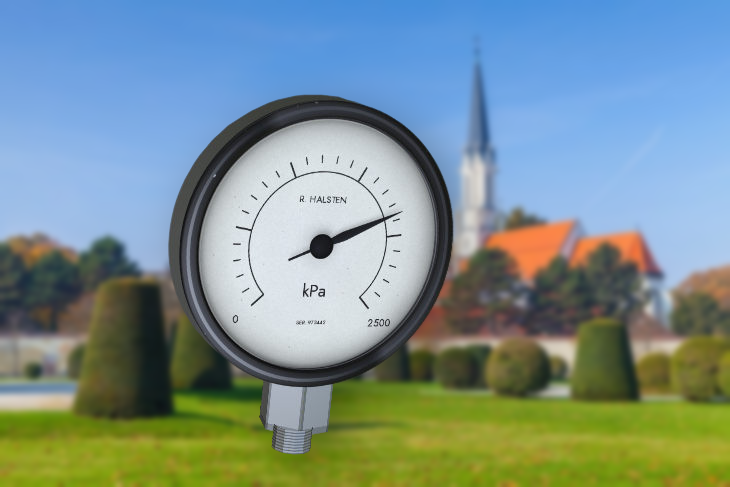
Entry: 1850 kPa
